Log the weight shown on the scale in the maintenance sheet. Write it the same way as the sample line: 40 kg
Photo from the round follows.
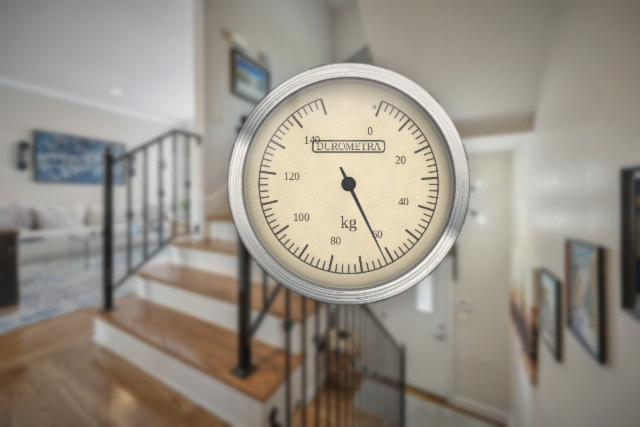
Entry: 62 kg
